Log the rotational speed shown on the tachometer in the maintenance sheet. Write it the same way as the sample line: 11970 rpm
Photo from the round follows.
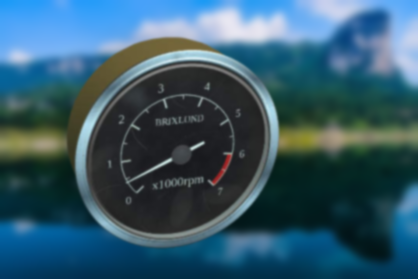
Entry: 500 rpm
